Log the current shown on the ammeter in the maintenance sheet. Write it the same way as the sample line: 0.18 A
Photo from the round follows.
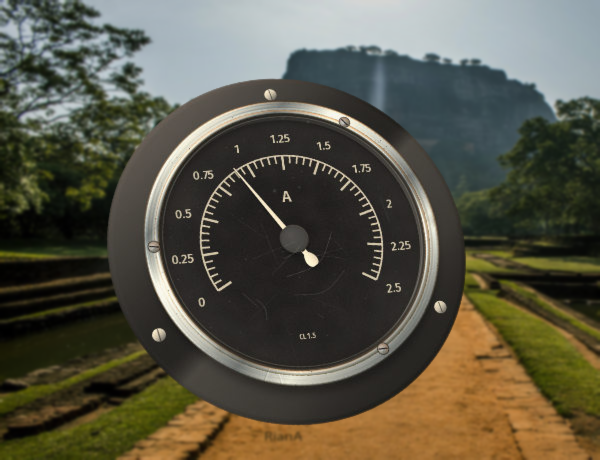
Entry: 0.9 A
